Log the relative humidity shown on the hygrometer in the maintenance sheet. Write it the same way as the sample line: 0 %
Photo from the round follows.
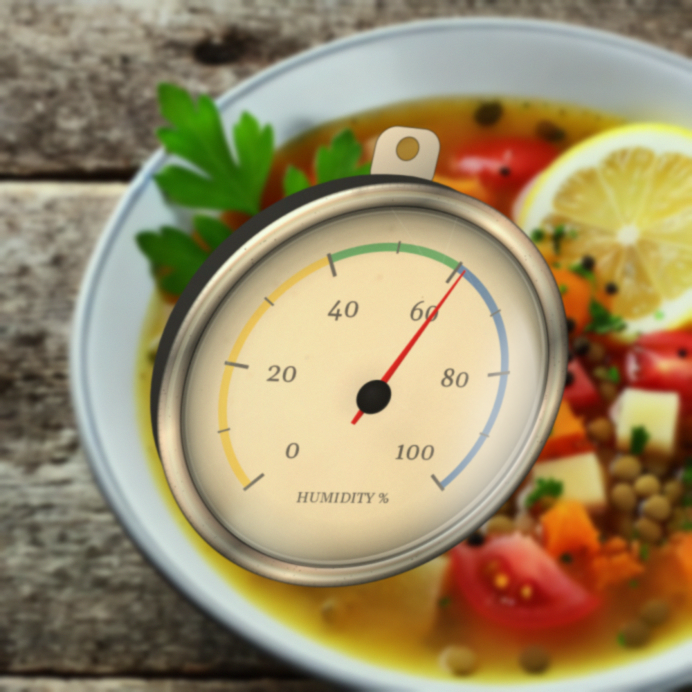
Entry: 60 %
